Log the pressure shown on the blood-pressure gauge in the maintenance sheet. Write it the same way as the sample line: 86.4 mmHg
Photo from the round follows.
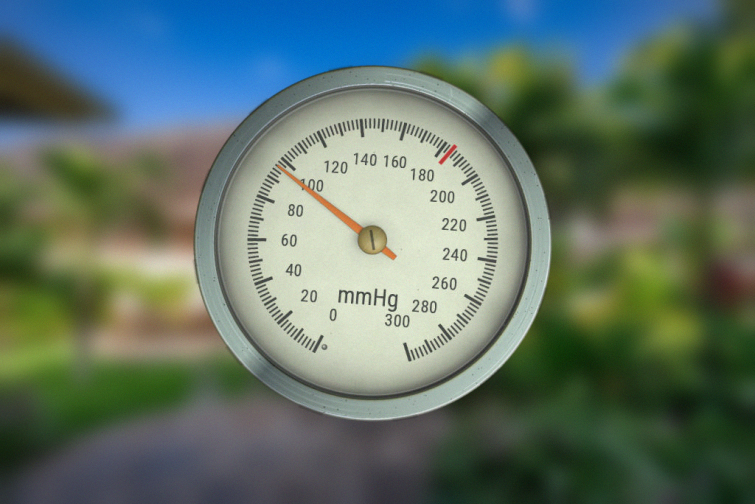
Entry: 96 mmHg
